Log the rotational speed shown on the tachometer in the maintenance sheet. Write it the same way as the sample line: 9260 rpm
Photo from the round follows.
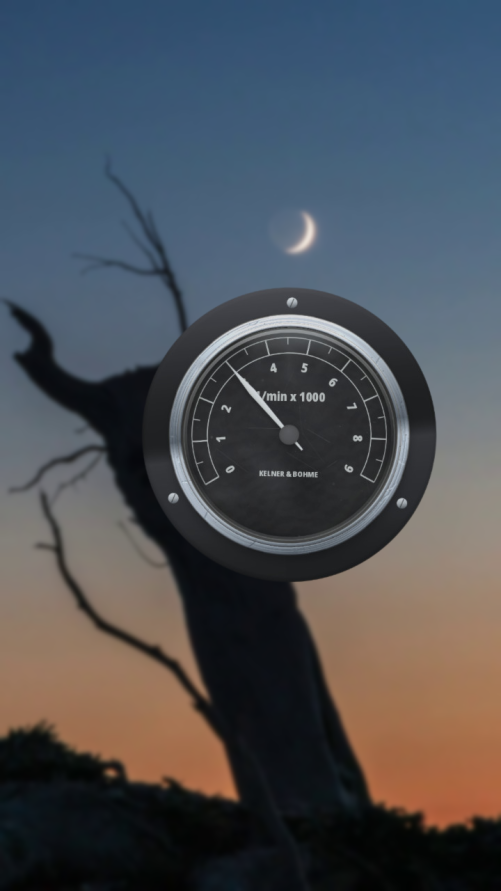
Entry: 3000 rpm
